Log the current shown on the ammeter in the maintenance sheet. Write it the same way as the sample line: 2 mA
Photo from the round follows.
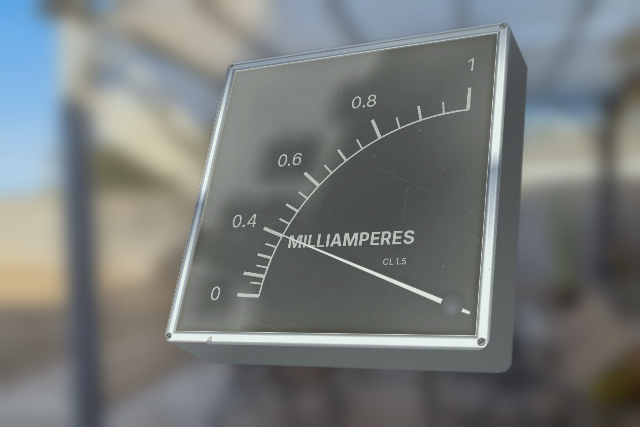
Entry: 0.4 mA
